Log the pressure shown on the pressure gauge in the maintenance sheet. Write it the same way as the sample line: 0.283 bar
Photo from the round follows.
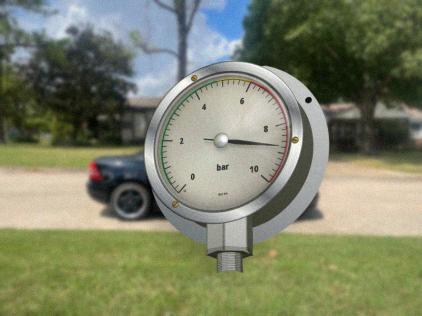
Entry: 8.8 bar
